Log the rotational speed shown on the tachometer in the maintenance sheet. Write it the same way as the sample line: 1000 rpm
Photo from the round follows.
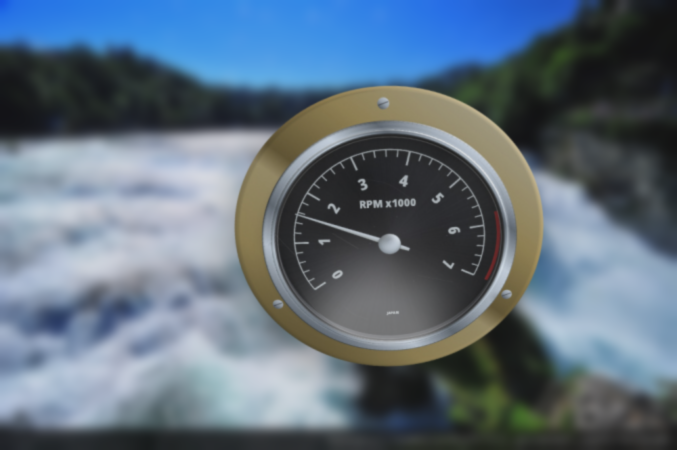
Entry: 1600 rpm
